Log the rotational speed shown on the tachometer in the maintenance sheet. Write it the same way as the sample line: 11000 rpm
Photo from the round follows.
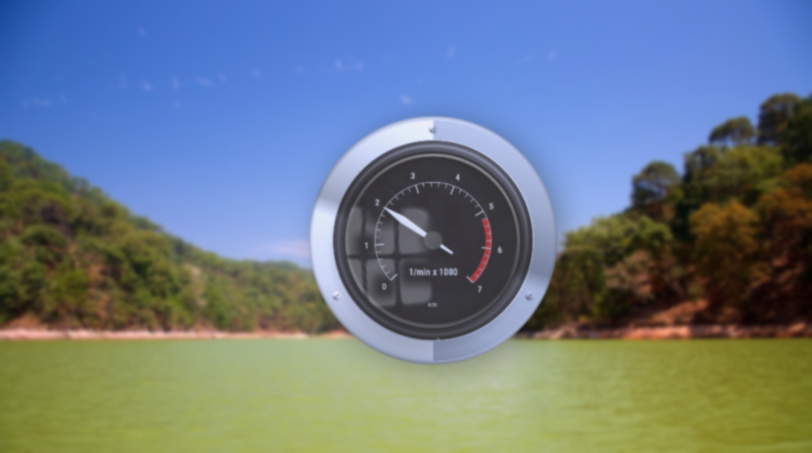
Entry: 2000 rpm
